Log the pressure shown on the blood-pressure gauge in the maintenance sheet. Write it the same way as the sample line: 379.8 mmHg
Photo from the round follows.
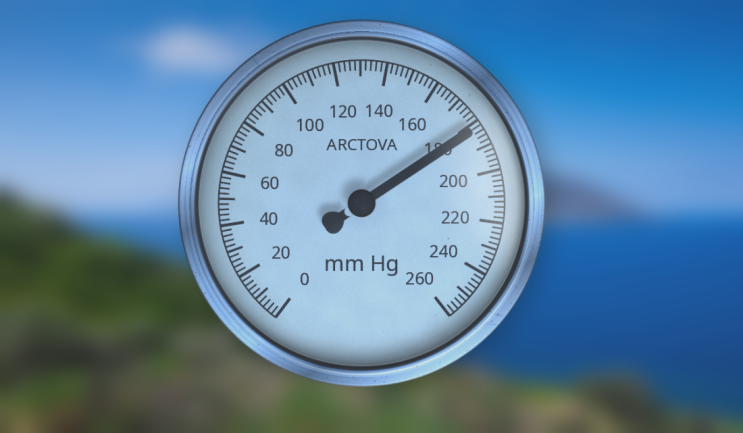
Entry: 182 mmHg
